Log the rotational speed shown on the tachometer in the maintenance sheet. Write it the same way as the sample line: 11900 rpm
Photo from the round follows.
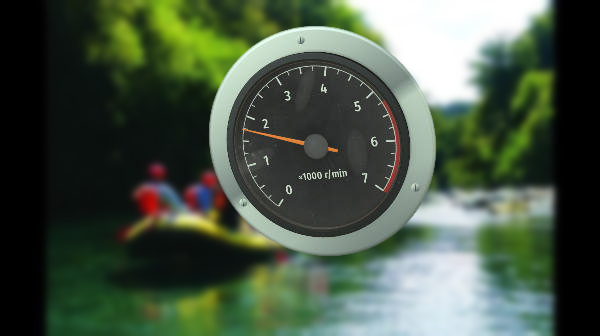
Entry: 1750 rpm
